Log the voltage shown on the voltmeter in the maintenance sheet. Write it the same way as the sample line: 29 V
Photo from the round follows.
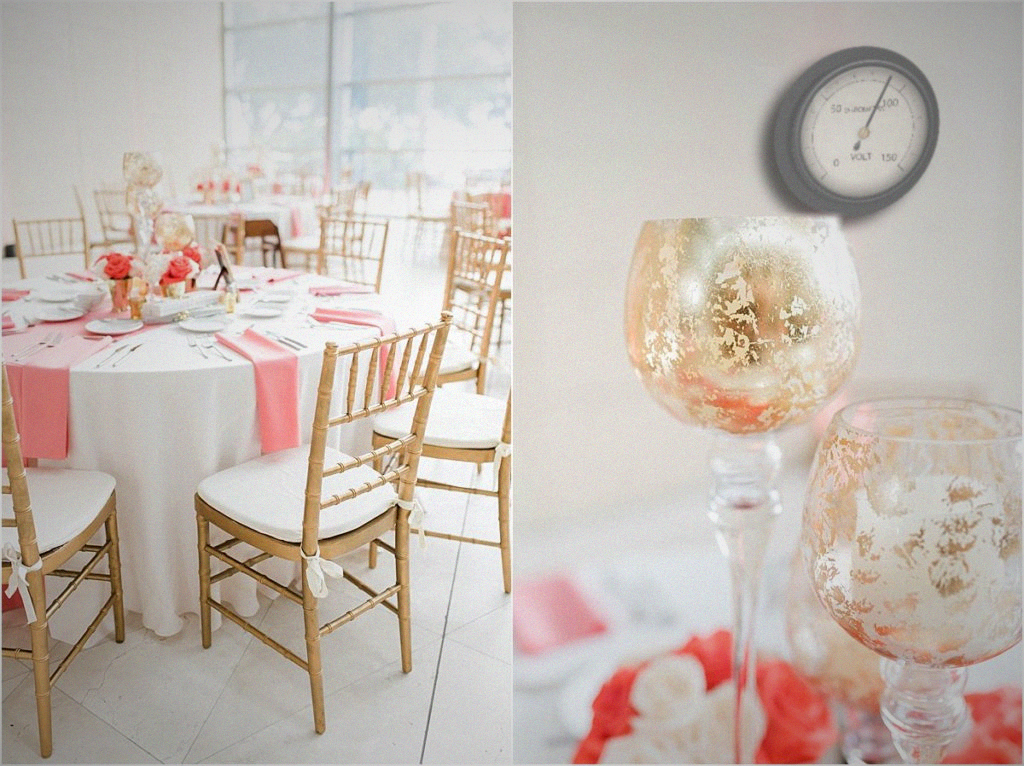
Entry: 90 V
